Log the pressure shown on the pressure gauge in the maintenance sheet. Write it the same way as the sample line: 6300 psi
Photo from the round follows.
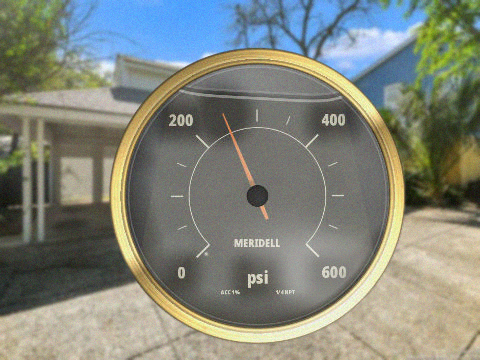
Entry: 250 psi
